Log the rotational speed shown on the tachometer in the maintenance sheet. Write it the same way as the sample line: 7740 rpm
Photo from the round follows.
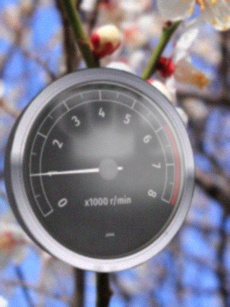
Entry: 1000 rpm
